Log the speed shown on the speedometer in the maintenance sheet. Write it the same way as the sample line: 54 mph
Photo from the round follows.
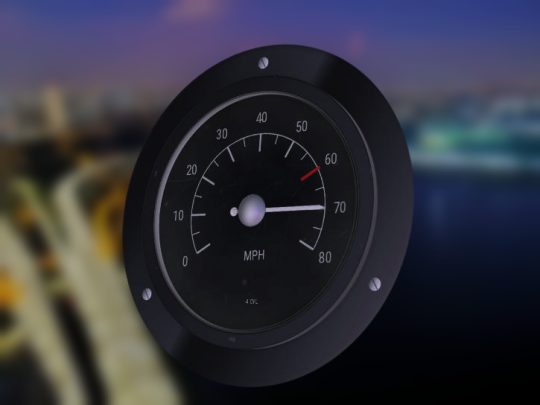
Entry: 70 mph
